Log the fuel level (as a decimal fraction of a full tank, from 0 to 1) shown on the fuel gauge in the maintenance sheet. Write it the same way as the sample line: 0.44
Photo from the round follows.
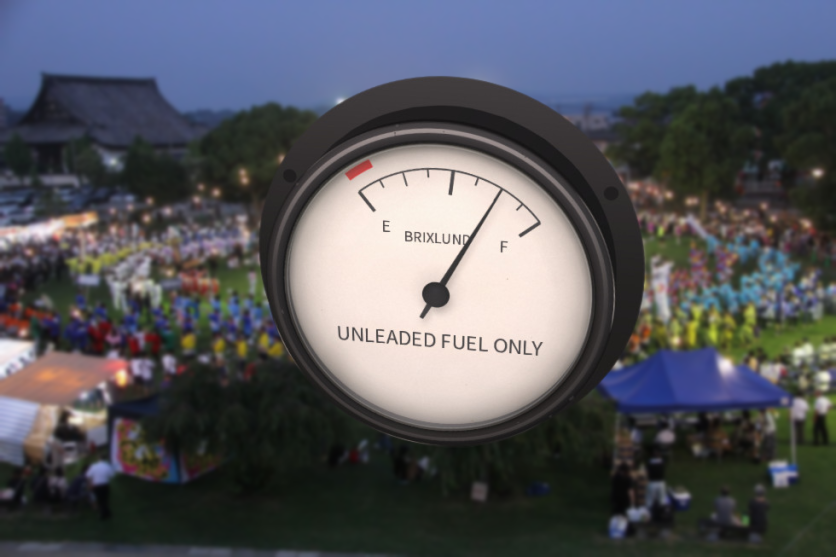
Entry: 0.75
